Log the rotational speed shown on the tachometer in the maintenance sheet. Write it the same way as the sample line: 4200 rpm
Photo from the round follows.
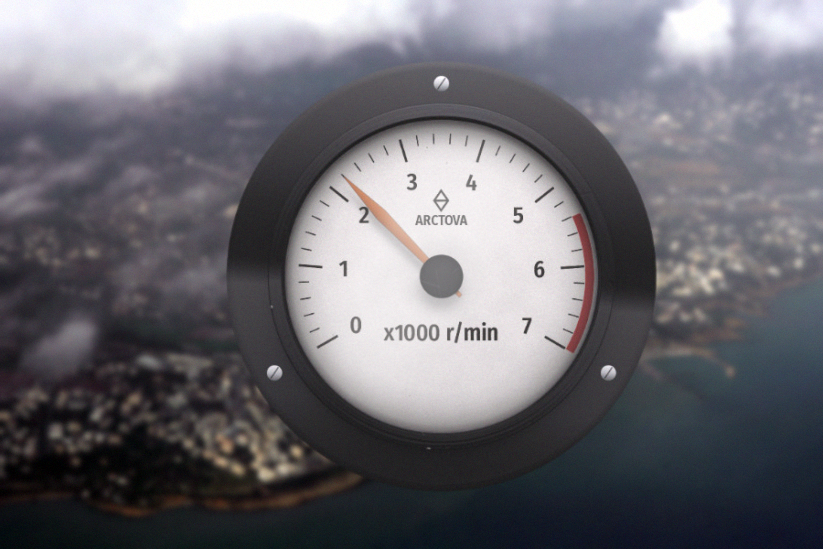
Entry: 2200 rpm
